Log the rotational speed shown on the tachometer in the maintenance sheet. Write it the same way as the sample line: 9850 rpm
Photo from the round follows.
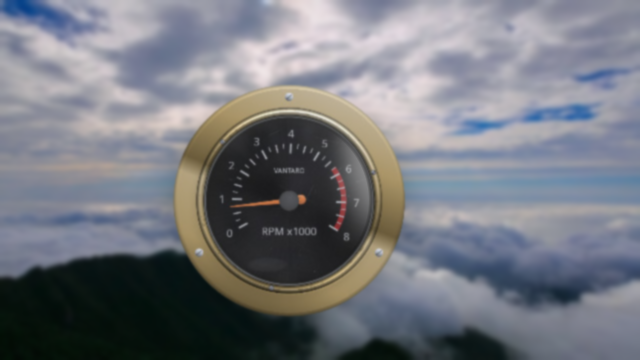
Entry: 750 rpm
